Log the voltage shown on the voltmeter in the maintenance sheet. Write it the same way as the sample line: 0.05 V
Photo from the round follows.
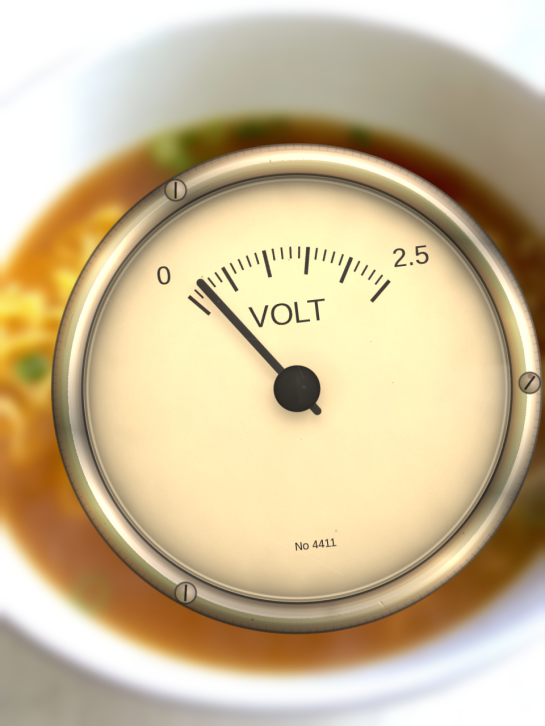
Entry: 0.2 V
